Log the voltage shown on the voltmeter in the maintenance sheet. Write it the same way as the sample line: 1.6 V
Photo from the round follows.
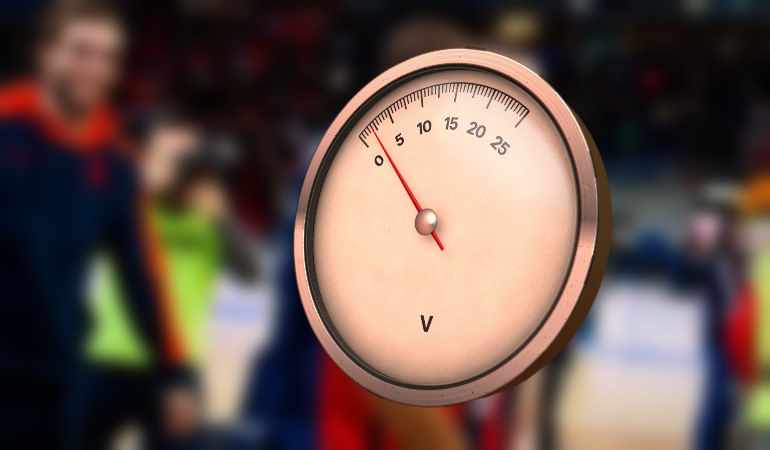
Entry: 2.5 V
